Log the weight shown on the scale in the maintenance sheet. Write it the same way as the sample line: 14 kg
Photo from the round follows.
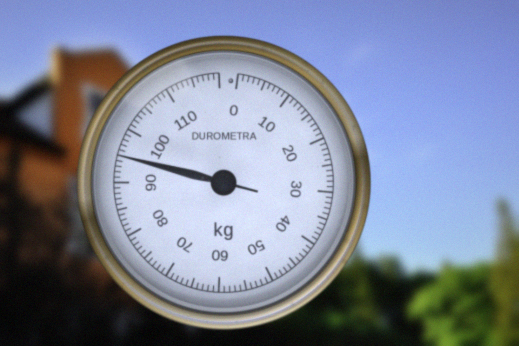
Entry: 95 kg
